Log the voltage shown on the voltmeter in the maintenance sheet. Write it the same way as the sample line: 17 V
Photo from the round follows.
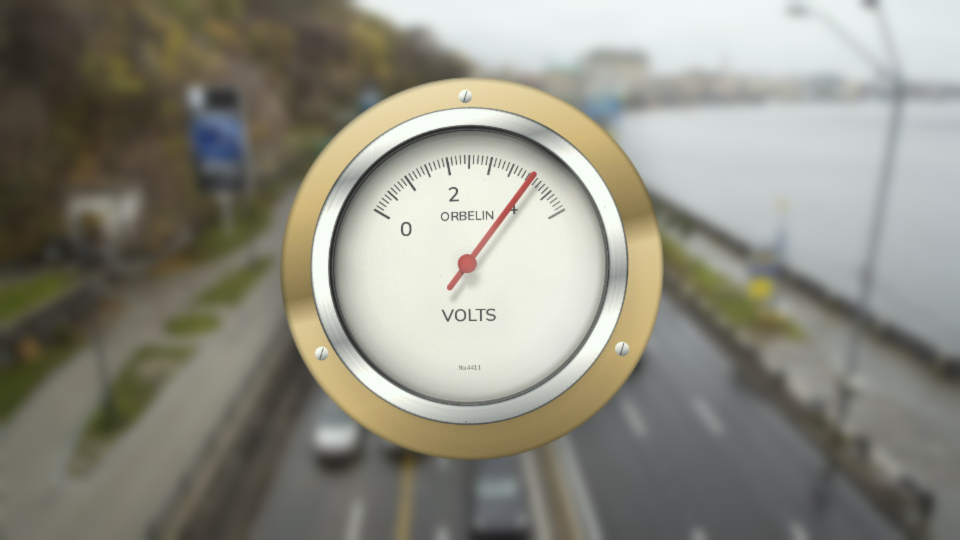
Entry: 4 V
